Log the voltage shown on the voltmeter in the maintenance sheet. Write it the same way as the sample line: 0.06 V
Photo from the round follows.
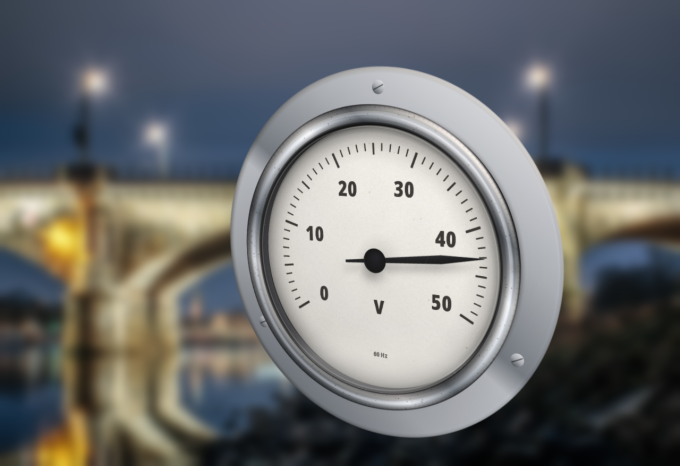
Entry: 43 V
